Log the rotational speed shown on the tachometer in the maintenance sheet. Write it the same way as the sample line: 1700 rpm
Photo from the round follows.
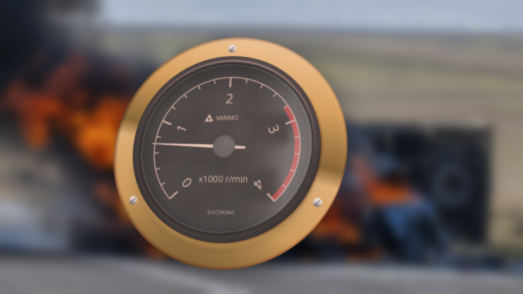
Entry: 700 rpm
